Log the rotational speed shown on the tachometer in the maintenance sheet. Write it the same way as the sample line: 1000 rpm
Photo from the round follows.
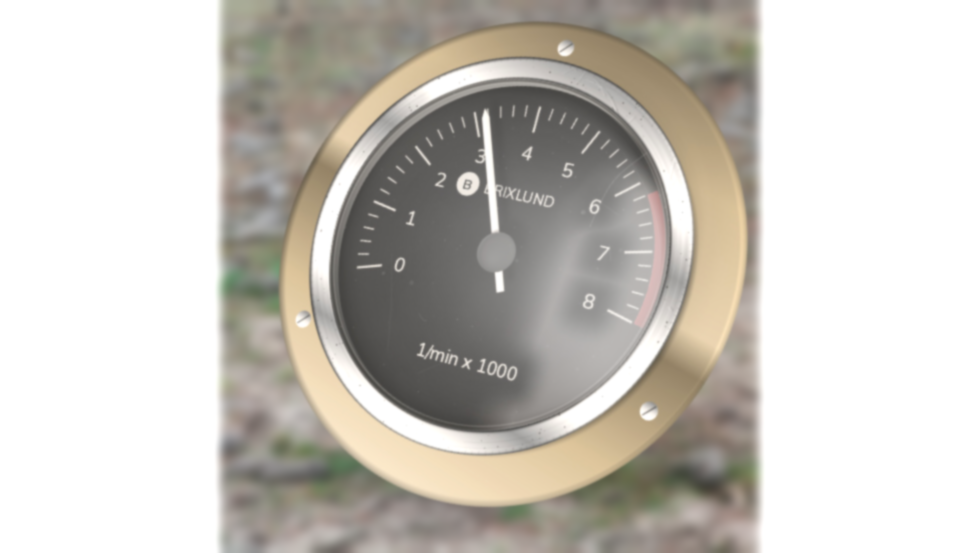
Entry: 3200 rpm
